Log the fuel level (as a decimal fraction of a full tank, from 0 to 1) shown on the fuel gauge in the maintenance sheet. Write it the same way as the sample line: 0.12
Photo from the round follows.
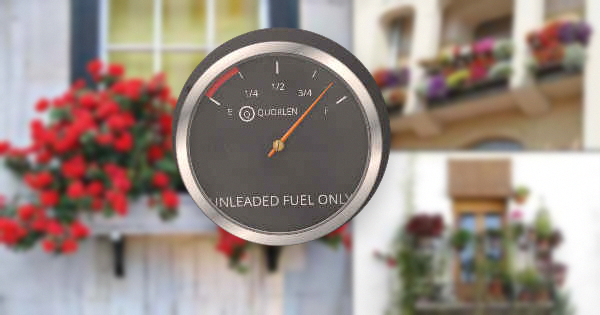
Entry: 0.875
